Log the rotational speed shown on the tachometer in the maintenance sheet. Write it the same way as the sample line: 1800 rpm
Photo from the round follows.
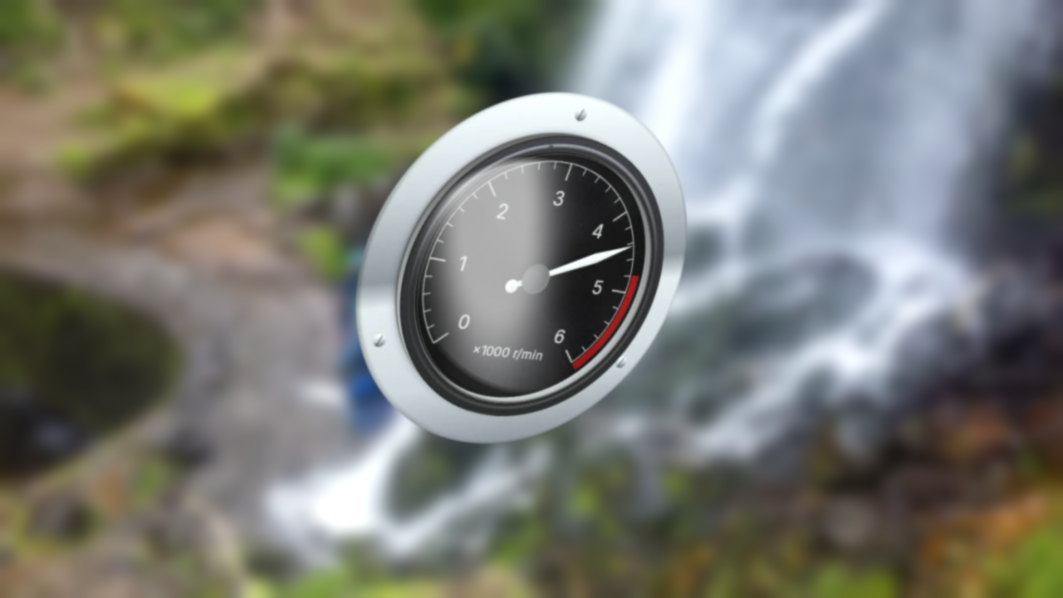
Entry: 4400 rpm
